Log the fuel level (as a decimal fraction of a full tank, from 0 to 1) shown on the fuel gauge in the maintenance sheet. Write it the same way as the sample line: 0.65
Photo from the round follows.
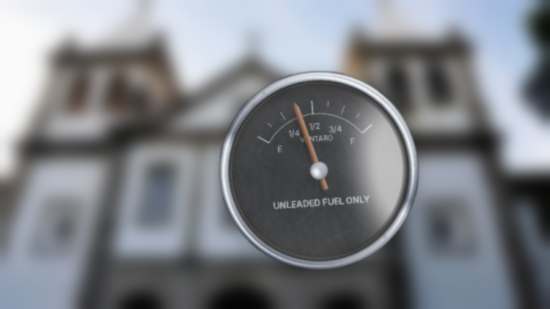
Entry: 0.375
